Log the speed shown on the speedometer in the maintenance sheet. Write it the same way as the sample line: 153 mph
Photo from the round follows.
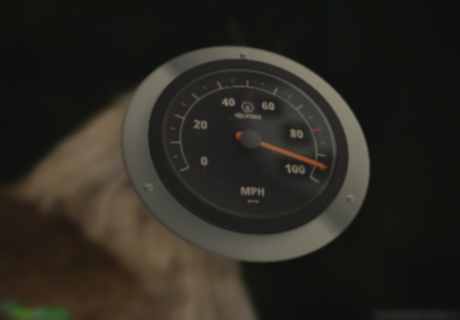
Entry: 95 mph
